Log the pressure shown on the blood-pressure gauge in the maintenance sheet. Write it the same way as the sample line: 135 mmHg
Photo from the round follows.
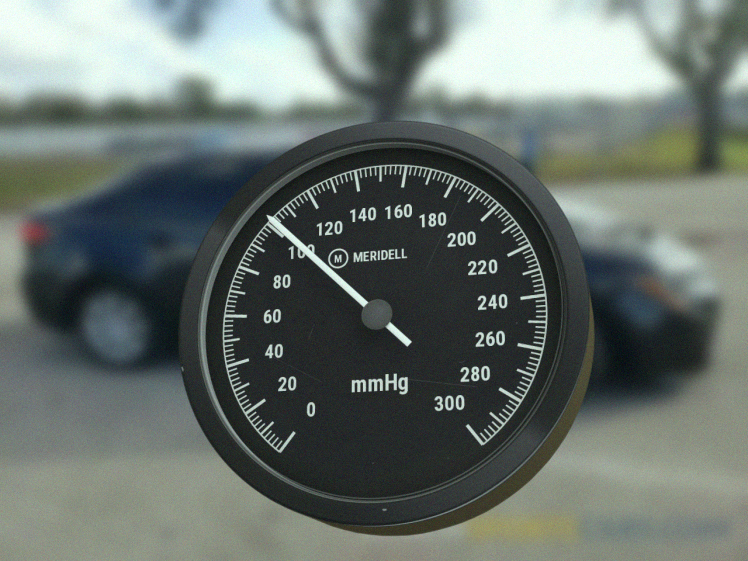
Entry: 102 mmHg
